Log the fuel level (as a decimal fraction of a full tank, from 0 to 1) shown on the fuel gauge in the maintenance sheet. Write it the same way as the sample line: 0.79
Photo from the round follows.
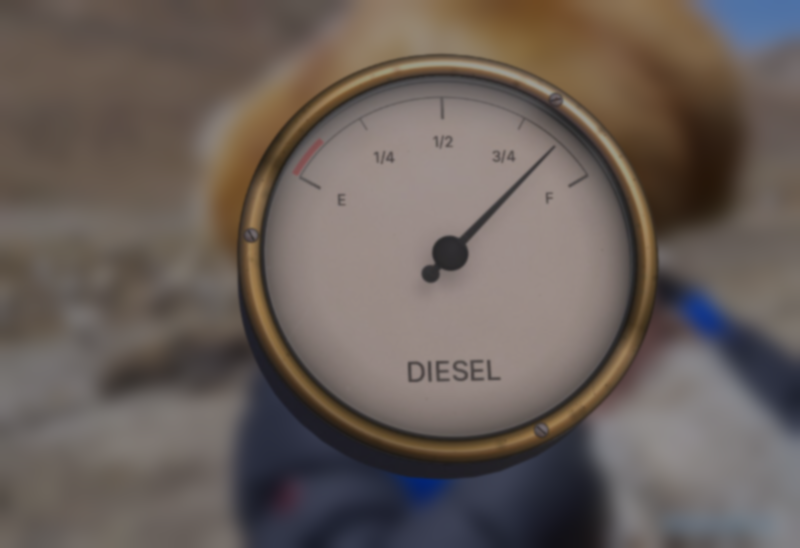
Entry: 0.875
